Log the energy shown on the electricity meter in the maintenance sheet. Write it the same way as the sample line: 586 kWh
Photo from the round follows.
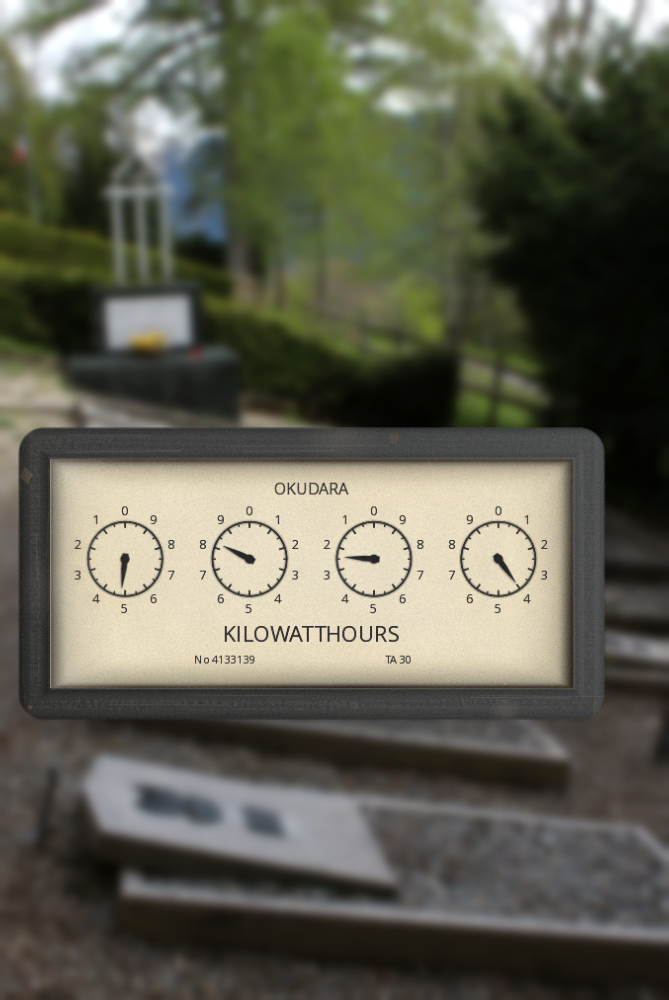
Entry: 4824 kWh
